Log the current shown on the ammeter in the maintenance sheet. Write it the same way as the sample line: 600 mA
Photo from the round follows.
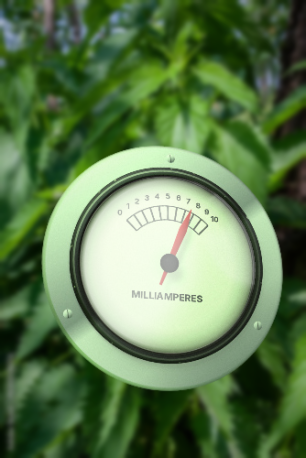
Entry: 7.5 mA
